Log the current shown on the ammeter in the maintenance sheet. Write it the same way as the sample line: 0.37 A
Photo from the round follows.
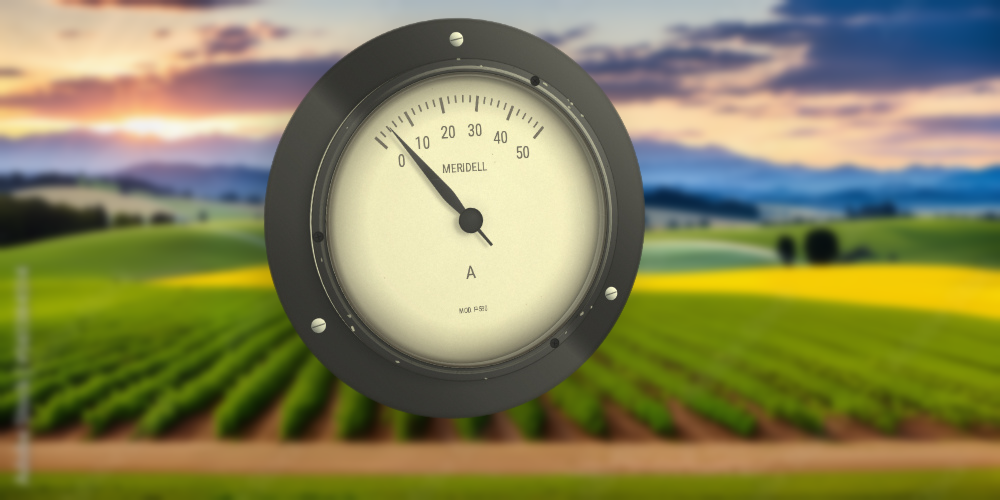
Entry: 4 A
